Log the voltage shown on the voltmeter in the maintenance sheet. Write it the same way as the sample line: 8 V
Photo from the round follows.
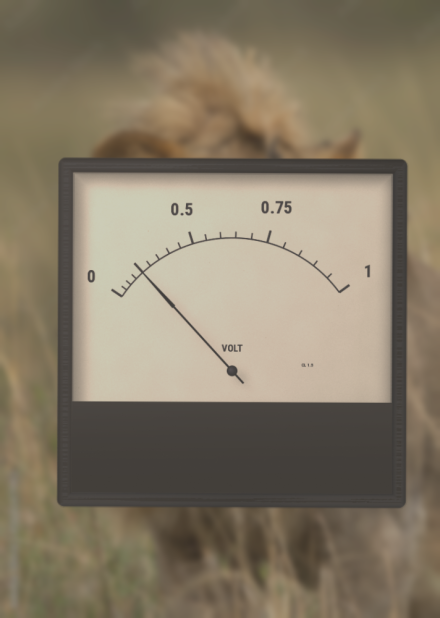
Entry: 0.25 V
